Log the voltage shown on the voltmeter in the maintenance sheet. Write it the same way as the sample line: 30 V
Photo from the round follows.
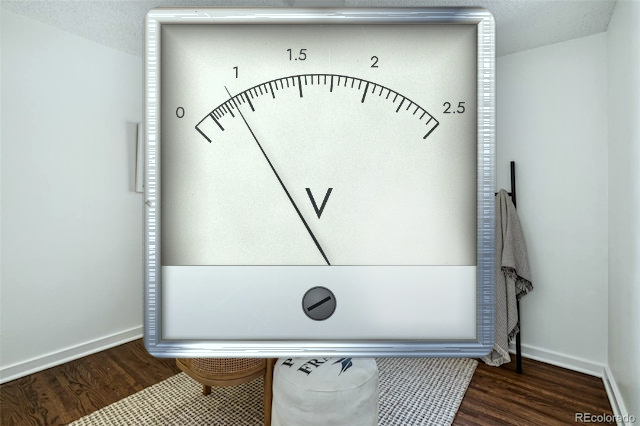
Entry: 0.85 V
